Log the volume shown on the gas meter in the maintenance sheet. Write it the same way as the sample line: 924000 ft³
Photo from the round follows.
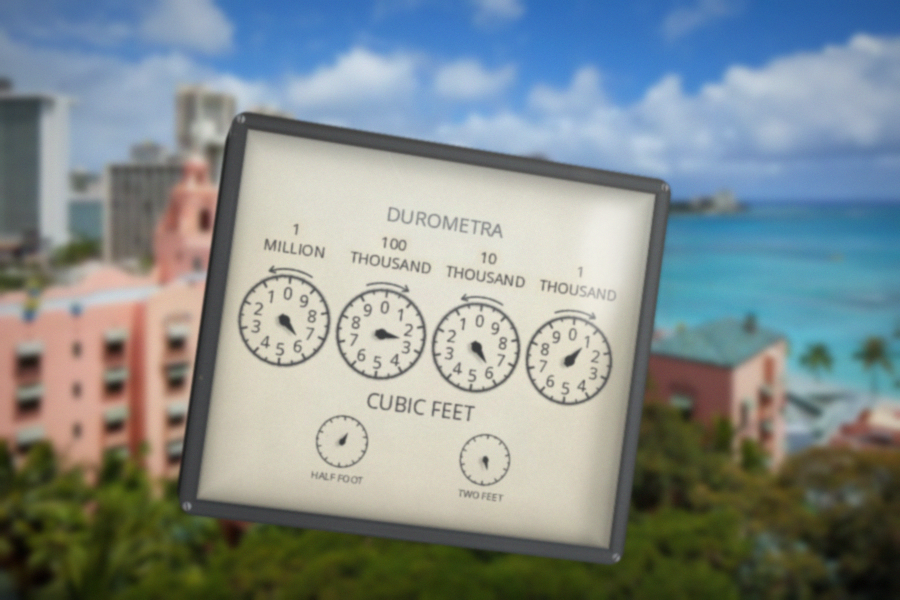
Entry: 626100 ft³
